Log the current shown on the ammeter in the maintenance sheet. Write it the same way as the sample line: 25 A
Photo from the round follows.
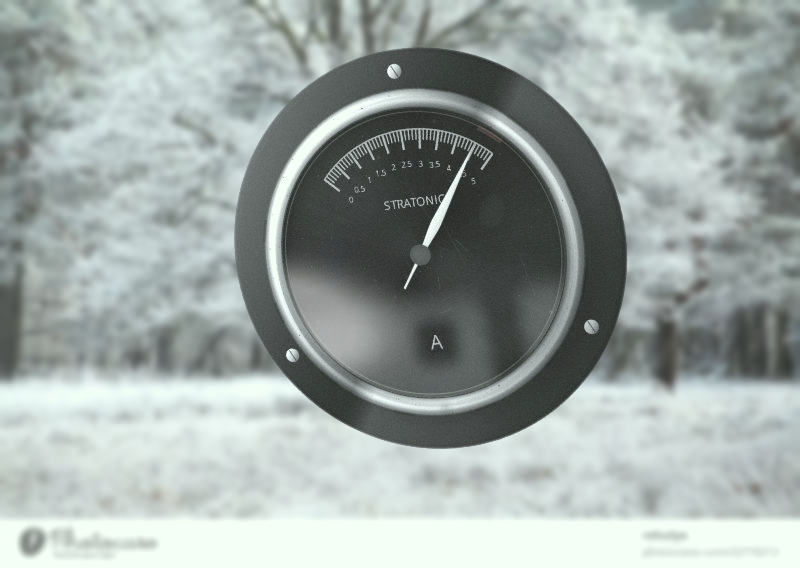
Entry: 4.5 A
